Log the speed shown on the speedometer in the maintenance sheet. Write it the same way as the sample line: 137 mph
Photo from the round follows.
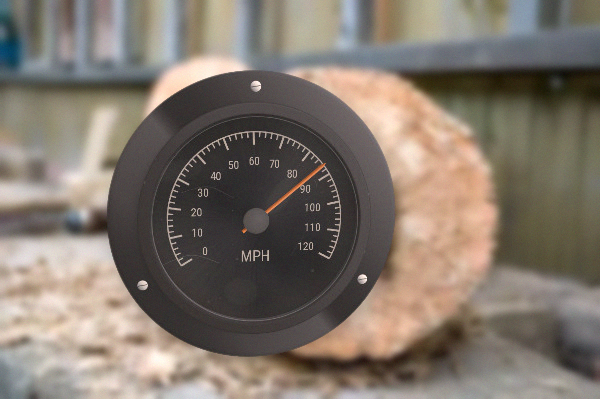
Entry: 86 mph
